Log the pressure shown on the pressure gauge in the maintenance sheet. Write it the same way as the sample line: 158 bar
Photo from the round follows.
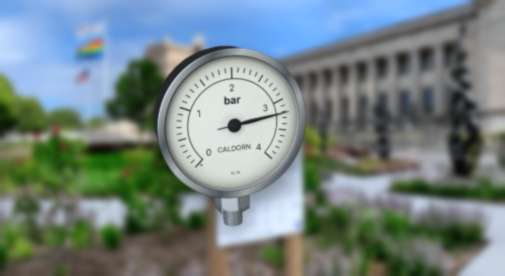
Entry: 3.2 bar
